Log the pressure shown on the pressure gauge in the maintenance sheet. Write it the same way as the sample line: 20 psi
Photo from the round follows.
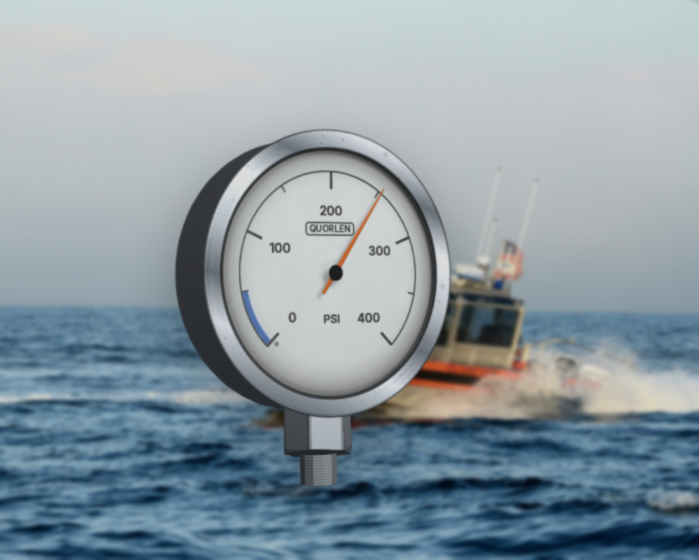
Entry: 250 psi
